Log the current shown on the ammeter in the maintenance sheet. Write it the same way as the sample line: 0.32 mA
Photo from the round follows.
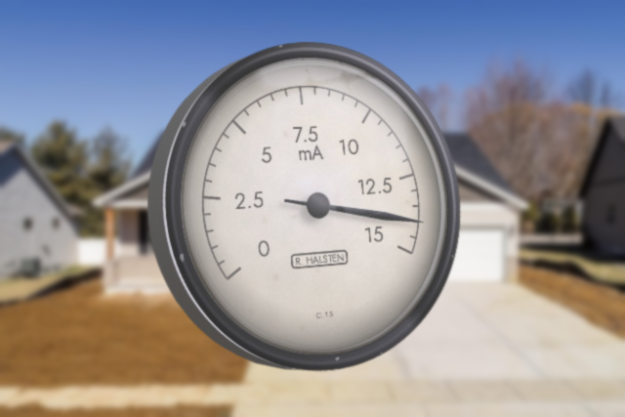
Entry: 14 mA
